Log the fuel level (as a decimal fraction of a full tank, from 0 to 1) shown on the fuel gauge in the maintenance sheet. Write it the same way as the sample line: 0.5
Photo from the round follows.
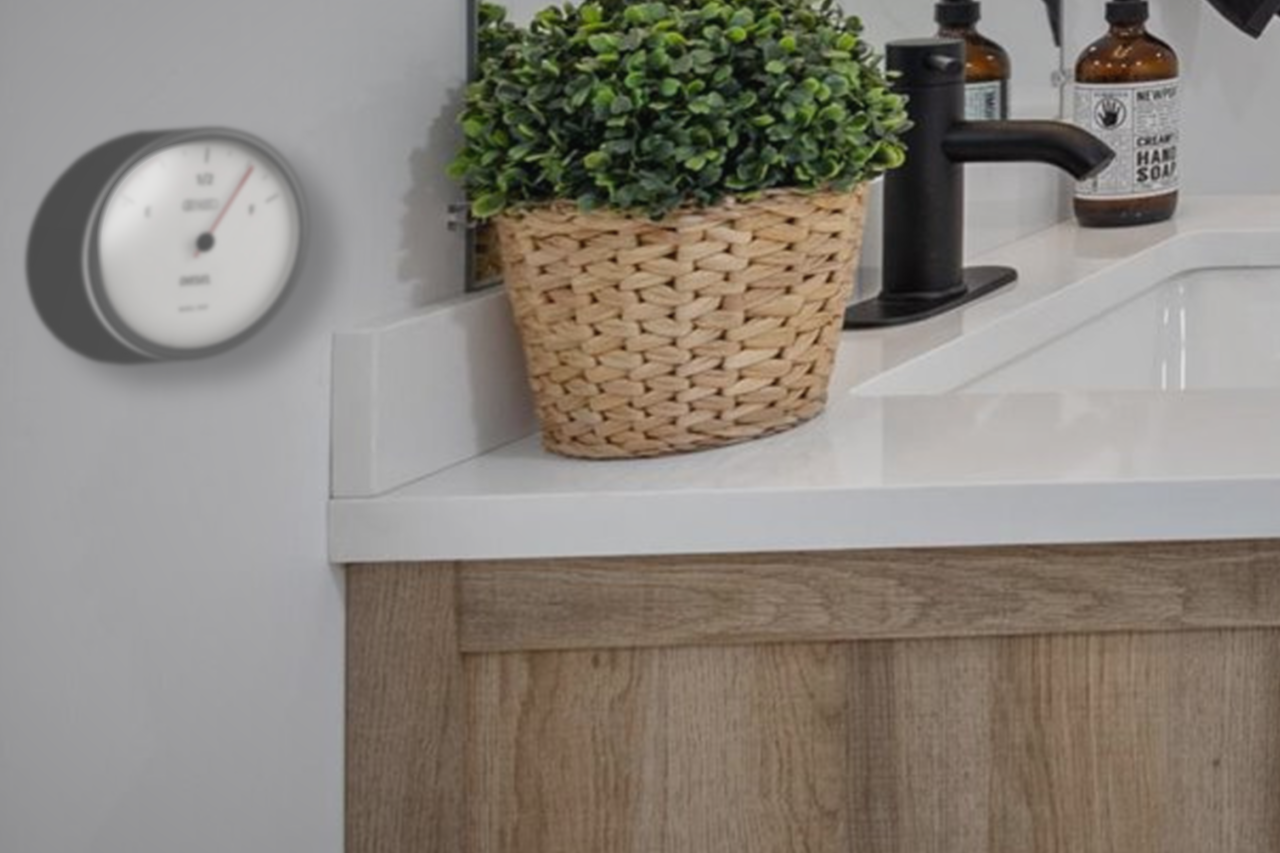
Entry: 0.75
